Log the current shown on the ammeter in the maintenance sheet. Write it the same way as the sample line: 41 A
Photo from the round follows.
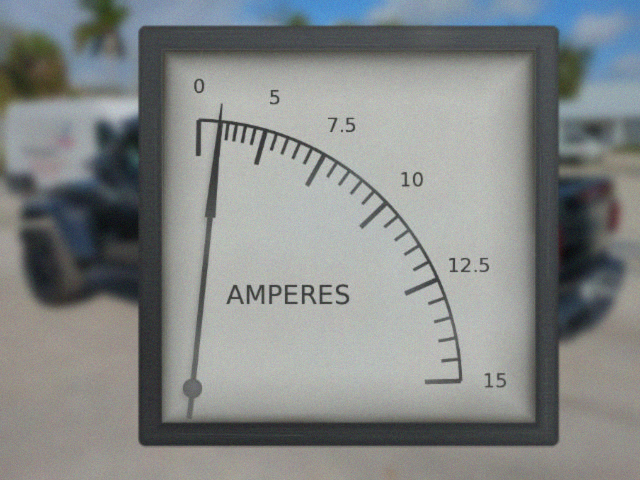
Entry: 2.5 A
